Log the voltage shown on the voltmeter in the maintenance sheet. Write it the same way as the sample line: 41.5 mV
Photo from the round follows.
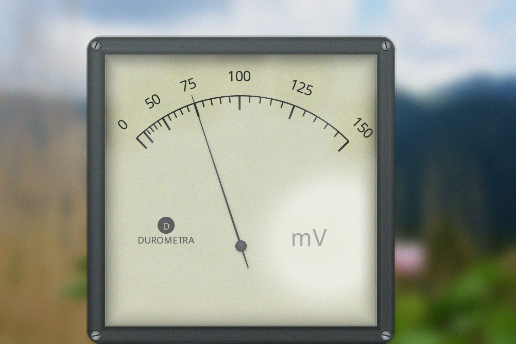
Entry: 75 mV
